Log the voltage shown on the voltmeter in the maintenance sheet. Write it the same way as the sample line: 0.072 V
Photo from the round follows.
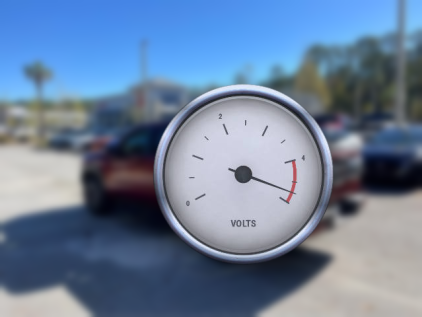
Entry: 4.75 V
